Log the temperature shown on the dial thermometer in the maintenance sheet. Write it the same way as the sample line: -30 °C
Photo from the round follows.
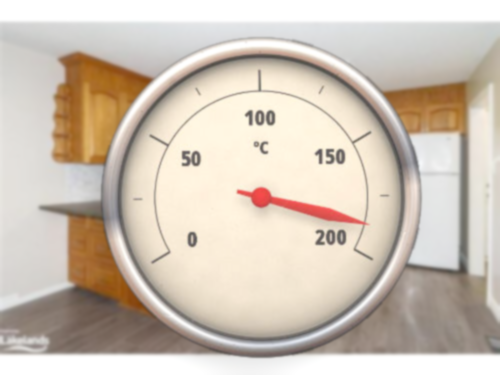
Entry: 187.5 °C
